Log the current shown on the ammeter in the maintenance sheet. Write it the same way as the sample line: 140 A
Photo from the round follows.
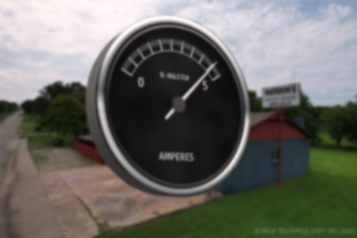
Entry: 4.5 A
